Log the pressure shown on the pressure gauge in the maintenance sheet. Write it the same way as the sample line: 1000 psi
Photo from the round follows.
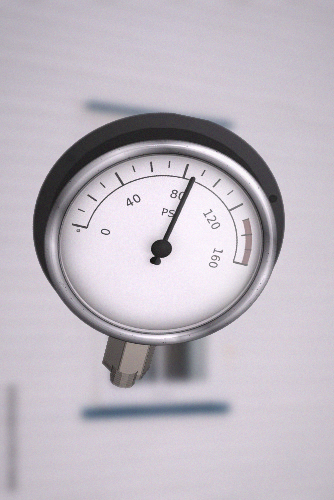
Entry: 85 psi
